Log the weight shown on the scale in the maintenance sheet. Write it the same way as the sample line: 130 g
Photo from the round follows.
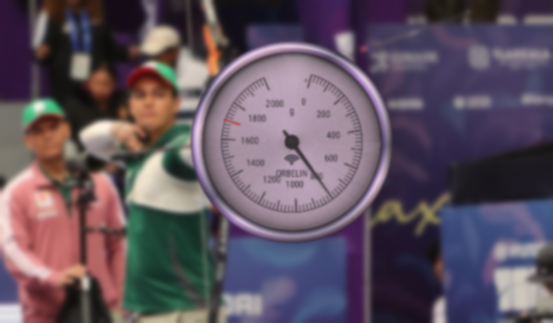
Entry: 800 g
